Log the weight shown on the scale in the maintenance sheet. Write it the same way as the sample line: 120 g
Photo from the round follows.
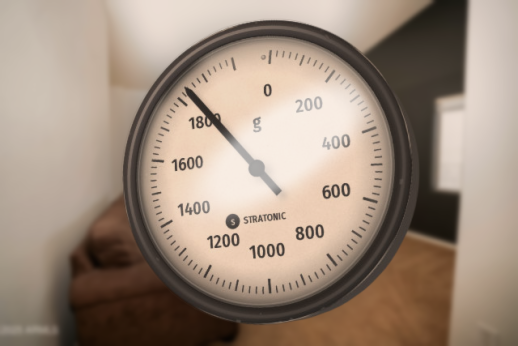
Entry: 1840 g
